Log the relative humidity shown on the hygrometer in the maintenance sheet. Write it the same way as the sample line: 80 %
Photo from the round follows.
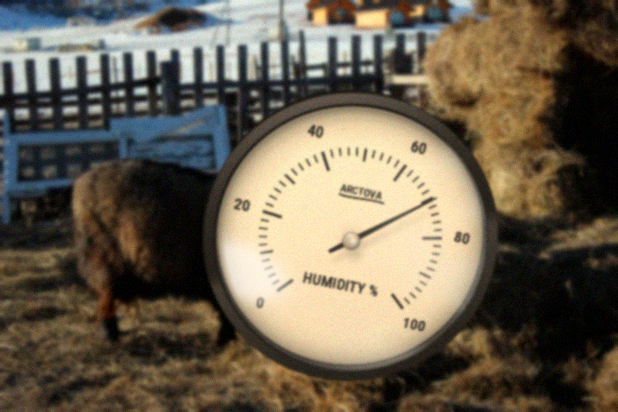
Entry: 70 %
